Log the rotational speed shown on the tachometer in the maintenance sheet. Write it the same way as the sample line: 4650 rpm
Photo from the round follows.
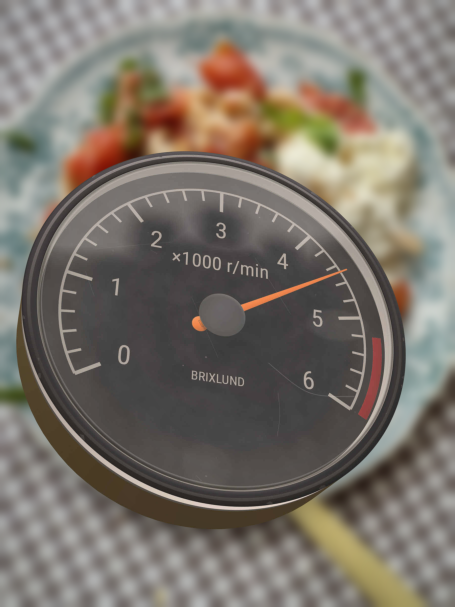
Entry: 4500 rpm
